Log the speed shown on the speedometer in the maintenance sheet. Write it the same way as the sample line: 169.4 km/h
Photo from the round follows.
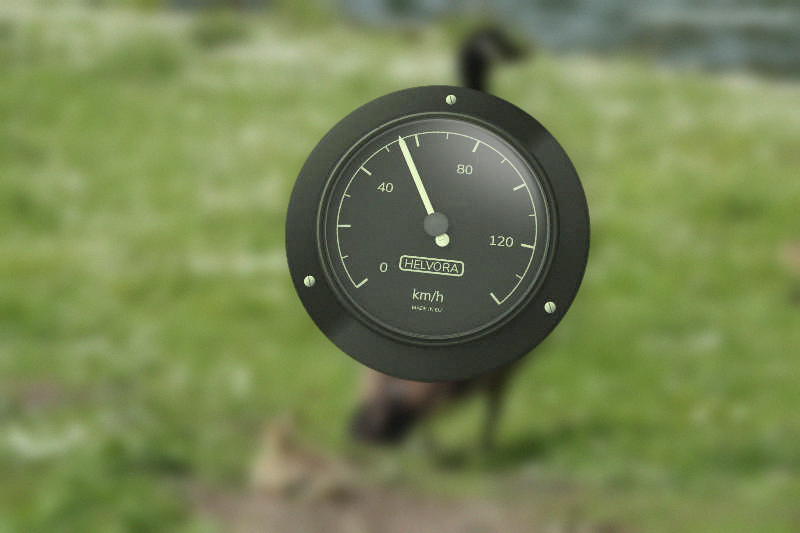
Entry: 55 km/h
